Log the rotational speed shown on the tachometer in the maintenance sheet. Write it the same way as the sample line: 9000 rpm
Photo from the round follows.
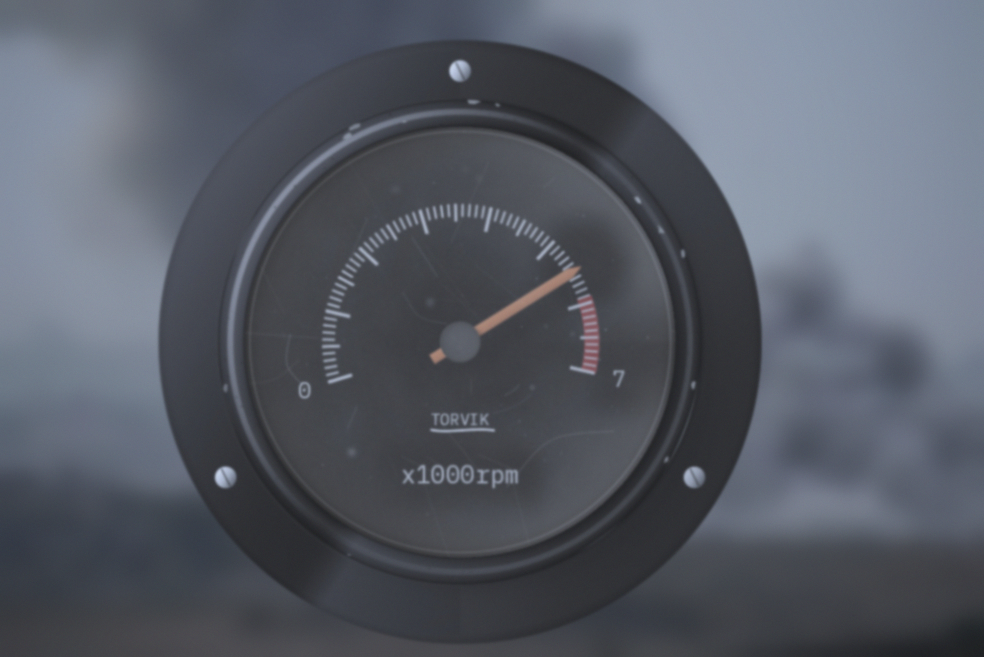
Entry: 5500 rpm
